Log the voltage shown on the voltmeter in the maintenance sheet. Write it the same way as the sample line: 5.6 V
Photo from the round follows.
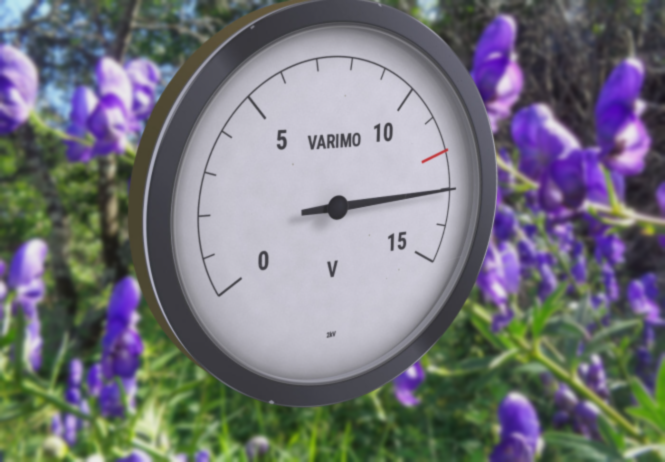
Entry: 13 V
